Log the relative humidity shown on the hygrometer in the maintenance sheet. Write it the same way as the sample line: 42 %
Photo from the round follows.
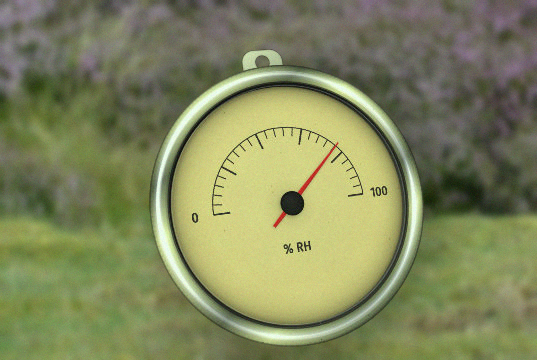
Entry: 76 %
